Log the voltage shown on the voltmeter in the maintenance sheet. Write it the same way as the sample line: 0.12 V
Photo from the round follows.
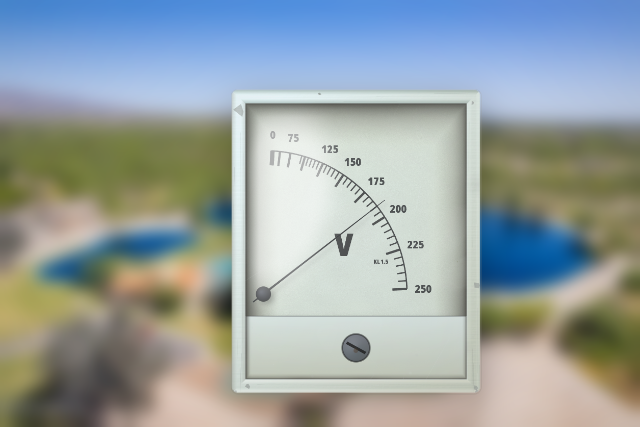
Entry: 190 V
